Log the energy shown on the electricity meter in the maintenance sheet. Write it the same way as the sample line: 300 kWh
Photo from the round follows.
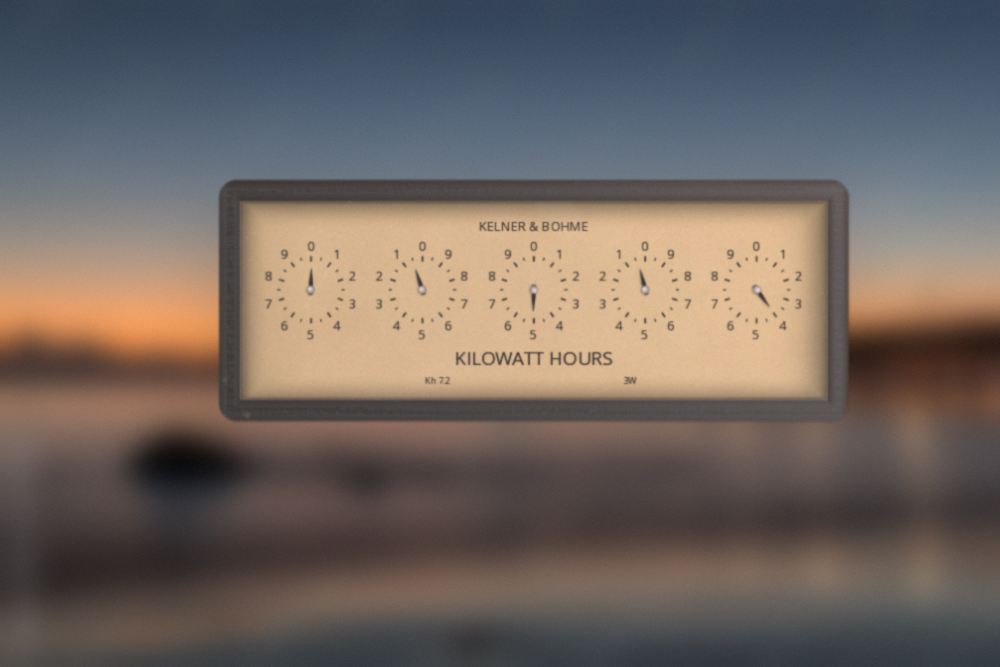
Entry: 504 kWh
